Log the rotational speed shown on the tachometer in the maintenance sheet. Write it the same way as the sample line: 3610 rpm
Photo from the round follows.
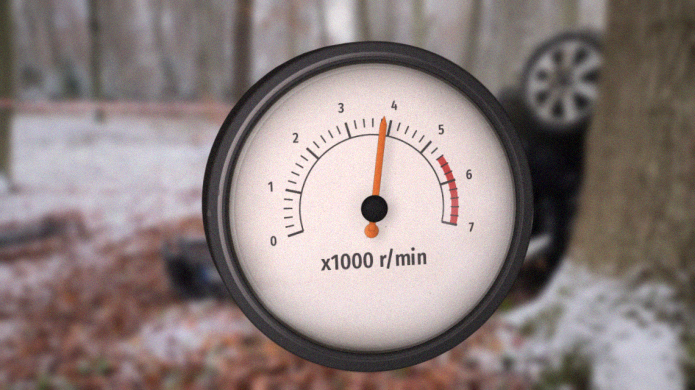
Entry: 3800 rpm
